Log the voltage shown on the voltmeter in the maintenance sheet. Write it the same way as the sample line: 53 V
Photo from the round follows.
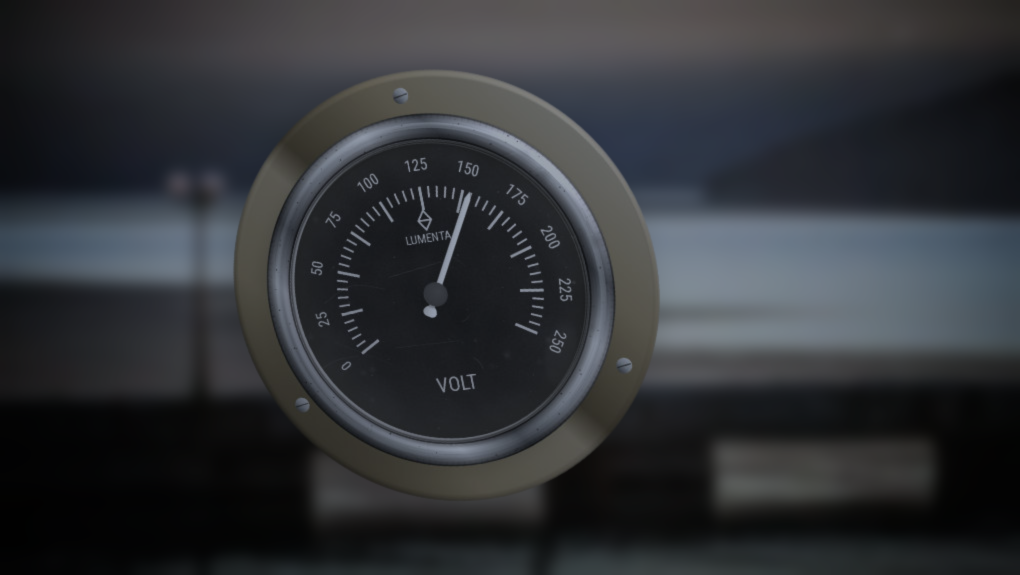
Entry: 155 V
